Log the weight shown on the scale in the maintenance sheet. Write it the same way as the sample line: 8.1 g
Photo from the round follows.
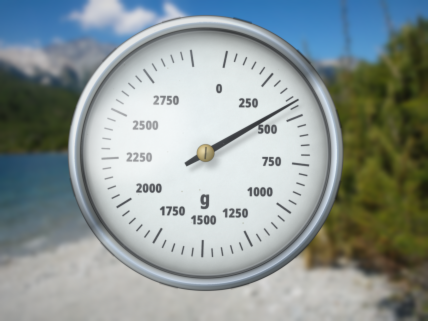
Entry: 425 g
